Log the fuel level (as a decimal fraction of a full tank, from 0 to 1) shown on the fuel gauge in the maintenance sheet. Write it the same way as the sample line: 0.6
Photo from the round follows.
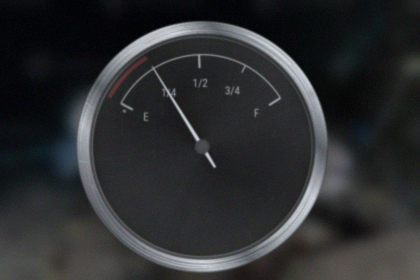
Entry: 0.25
